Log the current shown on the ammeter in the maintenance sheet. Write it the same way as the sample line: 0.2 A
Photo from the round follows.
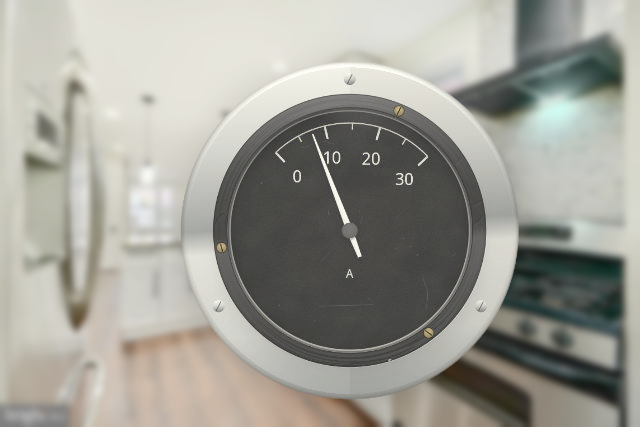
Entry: 7.5 A
